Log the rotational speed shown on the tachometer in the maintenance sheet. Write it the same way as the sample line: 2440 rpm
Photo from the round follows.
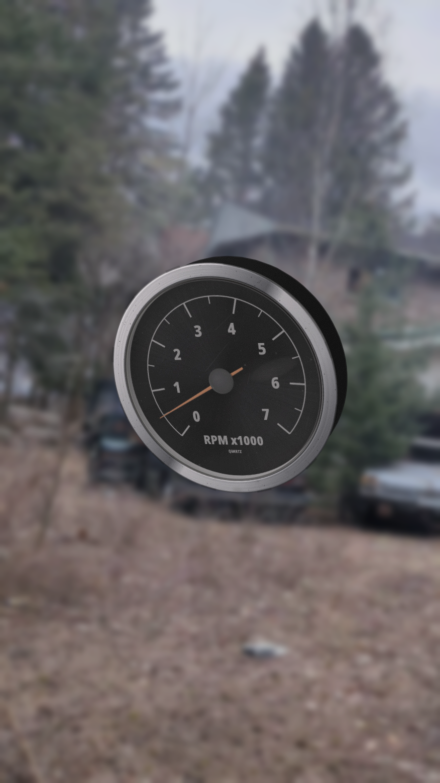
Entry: 500 rpm
